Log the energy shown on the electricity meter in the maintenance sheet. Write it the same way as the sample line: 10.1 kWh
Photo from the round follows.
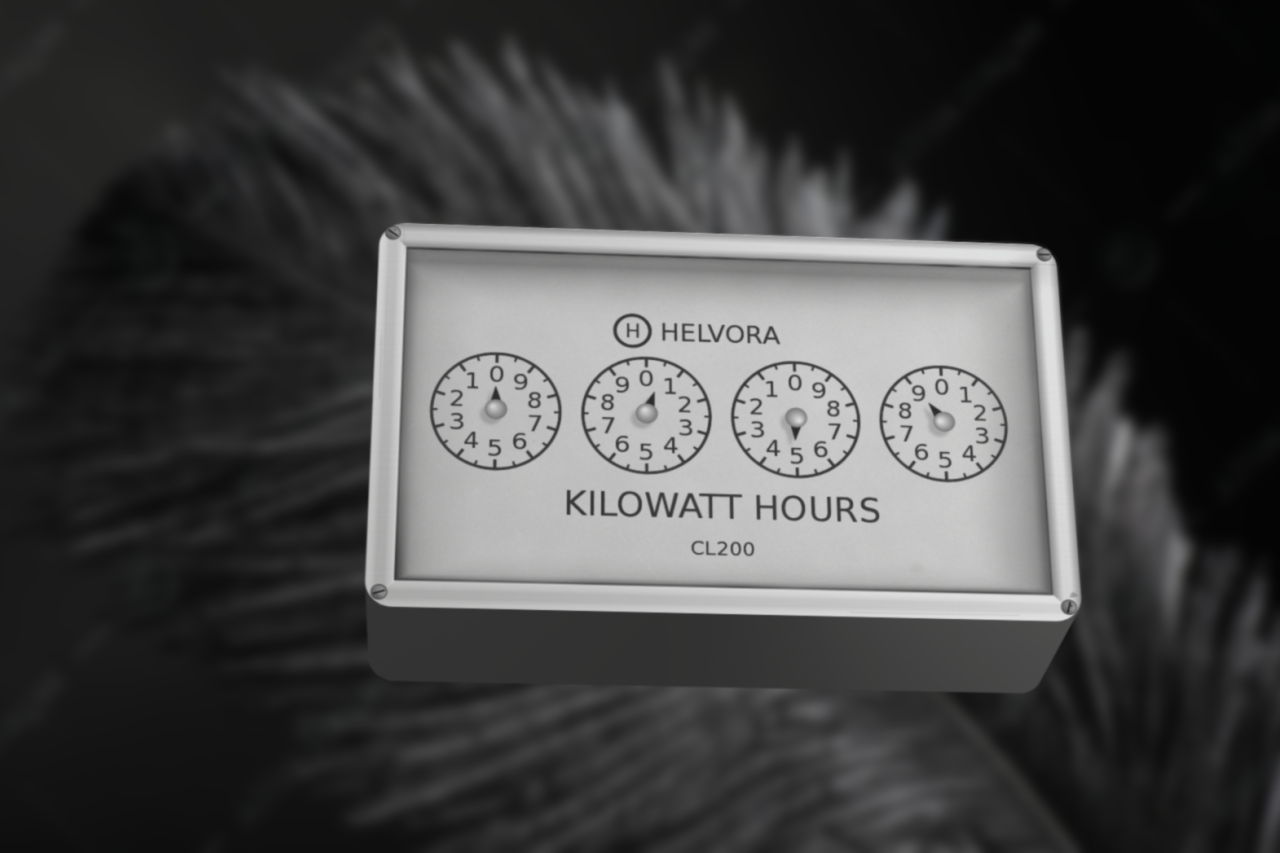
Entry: 49 kWh
